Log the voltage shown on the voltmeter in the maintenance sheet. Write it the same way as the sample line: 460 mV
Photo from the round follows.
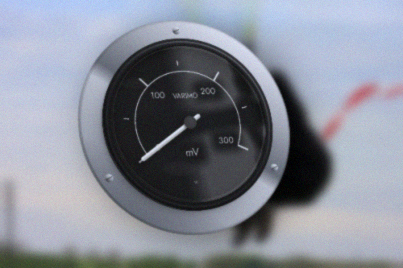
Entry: 0 mV
